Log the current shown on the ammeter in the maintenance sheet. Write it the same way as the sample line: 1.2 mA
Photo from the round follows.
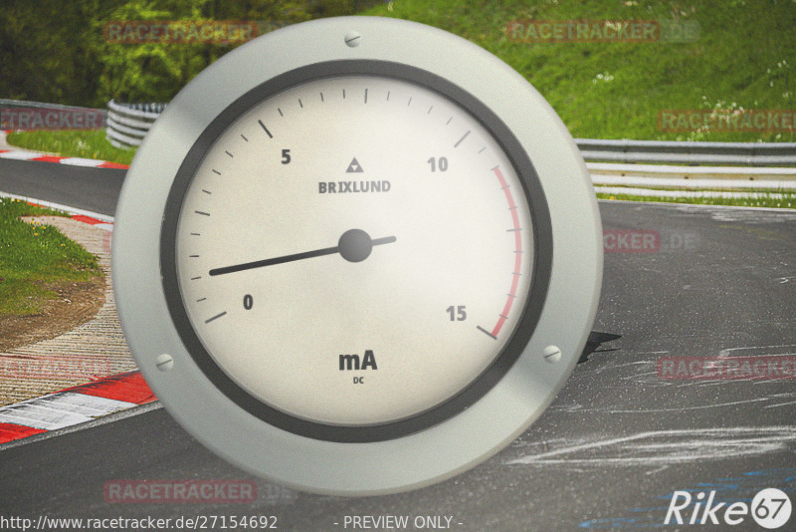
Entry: 1 mA
